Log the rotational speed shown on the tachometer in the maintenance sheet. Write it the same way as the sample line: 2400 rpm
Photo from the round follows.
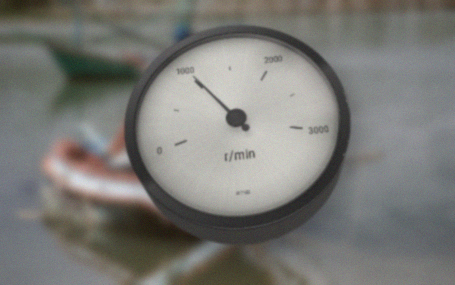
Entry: 1000 rpm
